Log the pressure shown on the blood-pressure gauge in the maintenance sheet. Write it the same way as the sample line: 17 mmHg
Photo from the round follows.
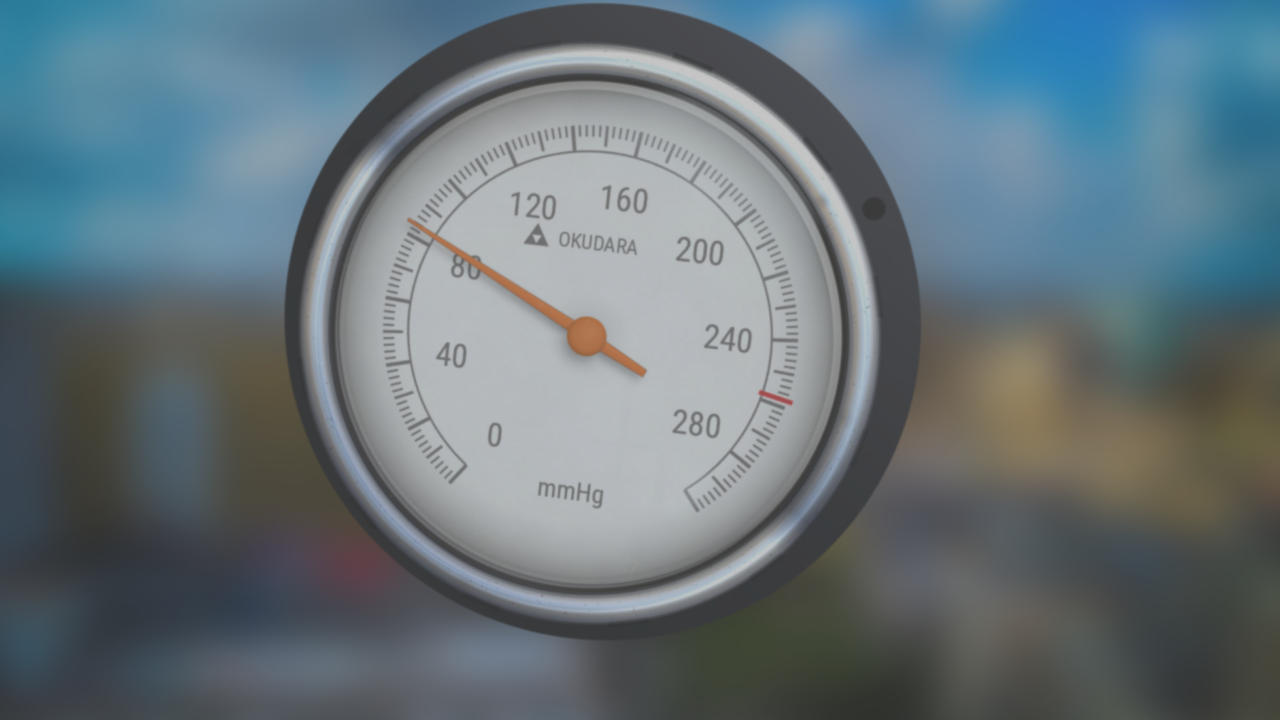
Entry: 84 mmHg
